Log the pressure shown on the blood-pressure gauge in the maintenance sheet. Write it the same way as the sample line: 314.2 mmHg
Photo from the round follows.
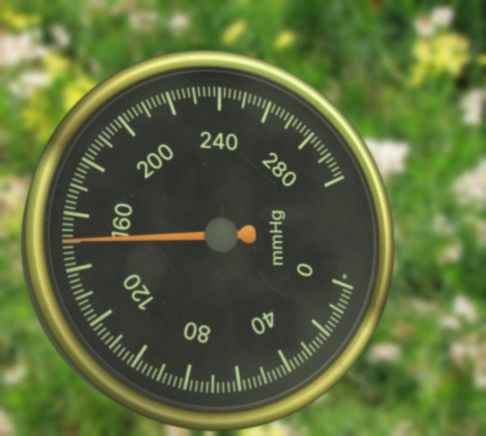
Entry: 150 mmHg
